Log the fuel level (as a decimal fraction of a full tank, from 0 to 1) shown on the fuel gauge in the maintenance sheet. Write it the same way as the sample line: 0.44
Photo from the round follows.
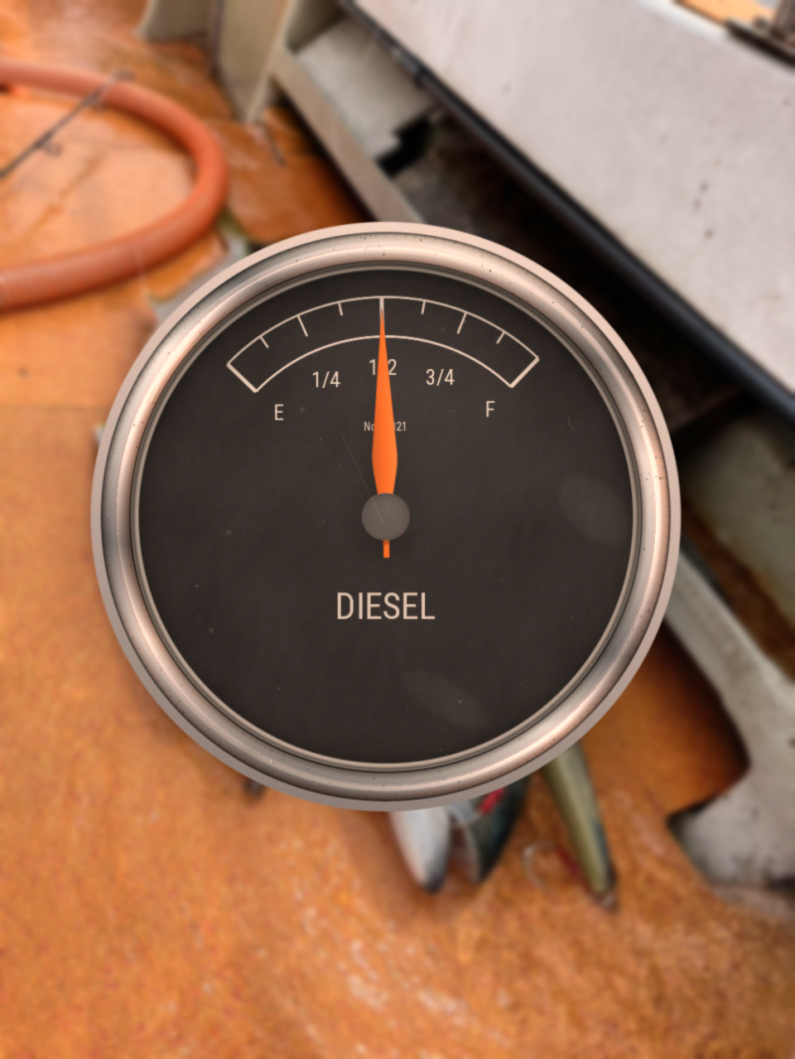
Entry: 0.5
